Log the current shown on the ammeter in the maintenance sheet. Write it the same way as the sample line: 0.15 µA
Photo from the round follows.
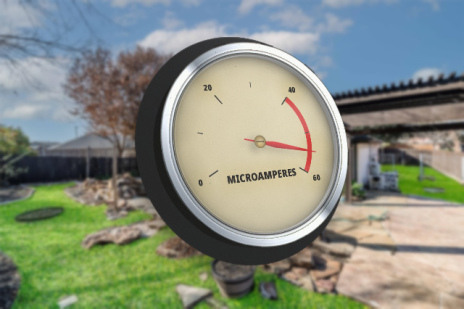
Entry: 55 µA
